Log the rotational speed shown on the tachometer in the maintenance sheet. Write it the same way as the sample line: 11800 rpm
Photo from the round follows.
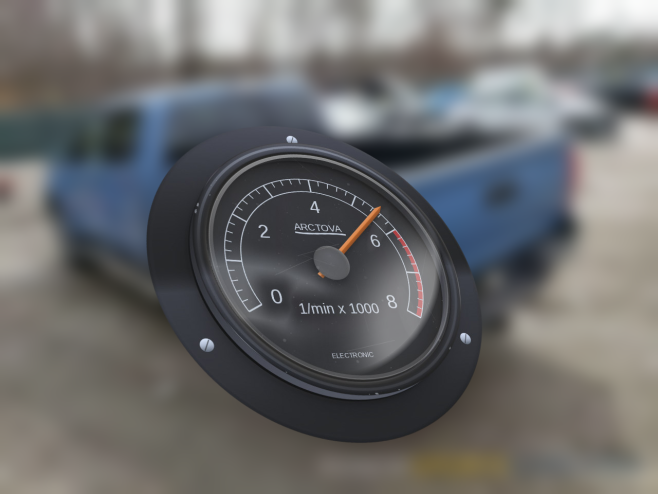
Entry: 5500 rpm
